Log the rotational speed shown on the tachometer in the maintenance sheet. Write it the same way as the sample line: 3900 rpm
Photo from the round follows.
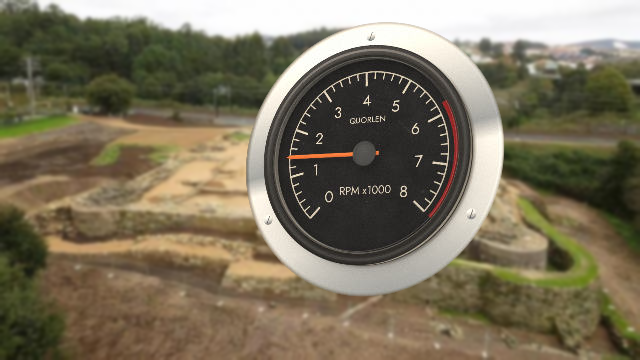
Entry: 1400 rpm
